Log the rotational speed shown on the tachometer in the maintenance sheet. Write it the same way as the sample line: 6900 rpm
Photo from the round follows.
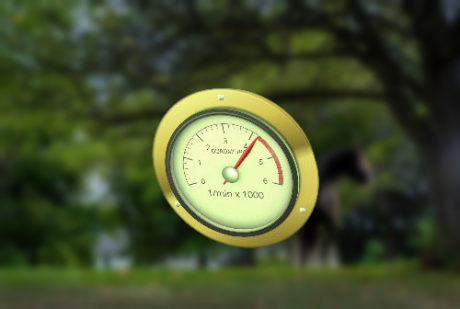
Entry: 4200 rpm
